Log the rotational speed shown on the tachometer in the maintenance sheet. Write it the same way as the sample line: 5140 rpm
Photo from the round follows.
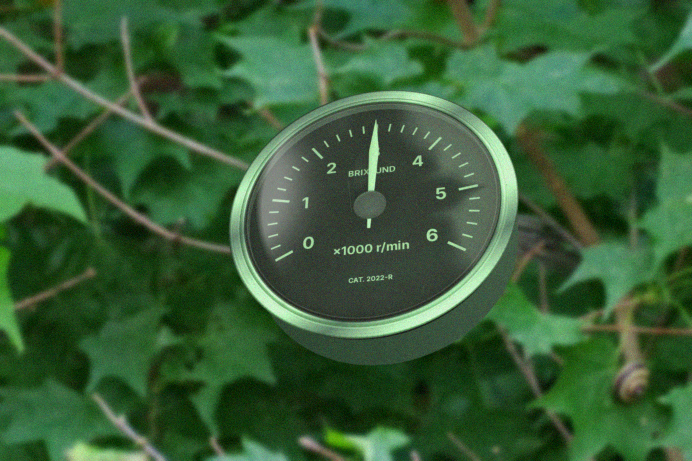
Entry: 3000 rpm
